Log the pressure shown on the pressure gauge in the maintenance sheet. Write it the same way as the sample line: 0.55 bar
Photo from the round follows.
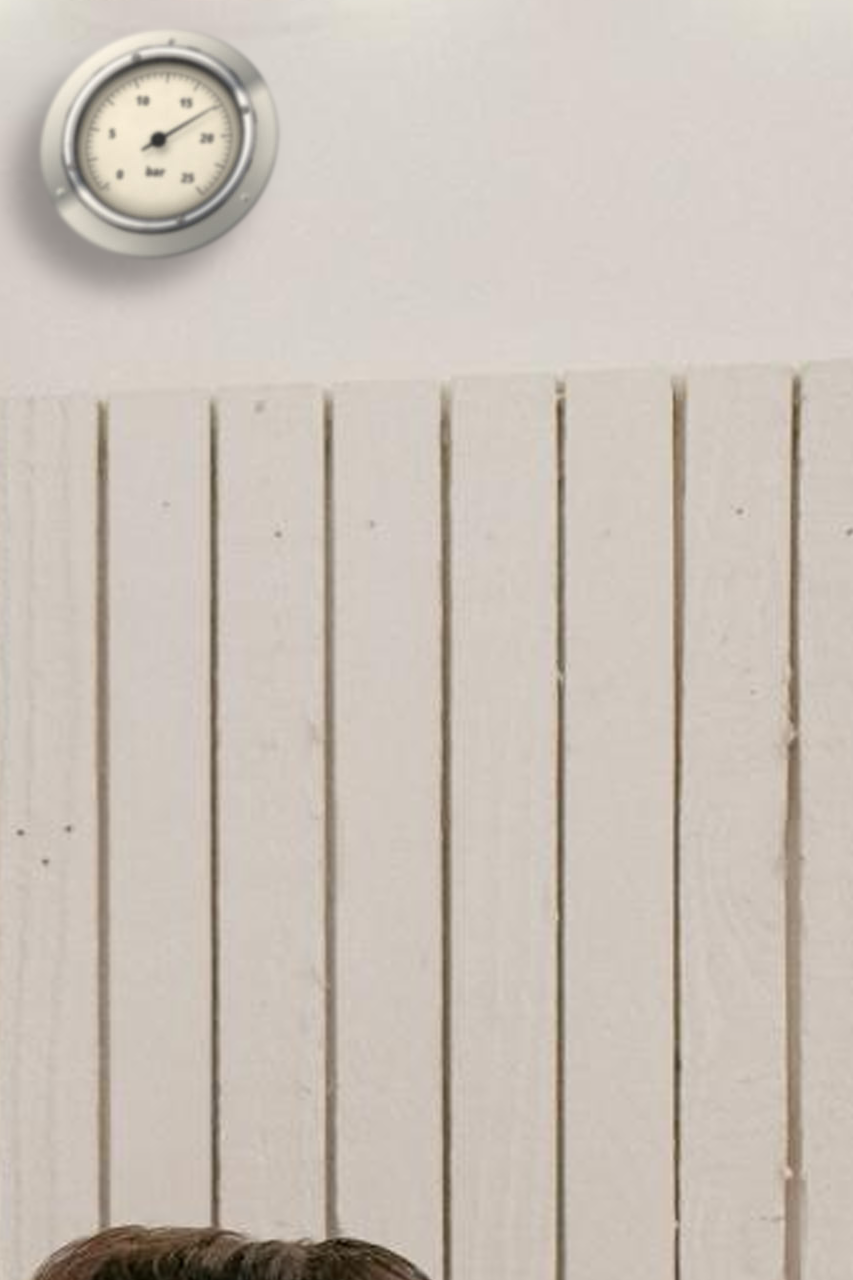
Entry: 17.5 bar
